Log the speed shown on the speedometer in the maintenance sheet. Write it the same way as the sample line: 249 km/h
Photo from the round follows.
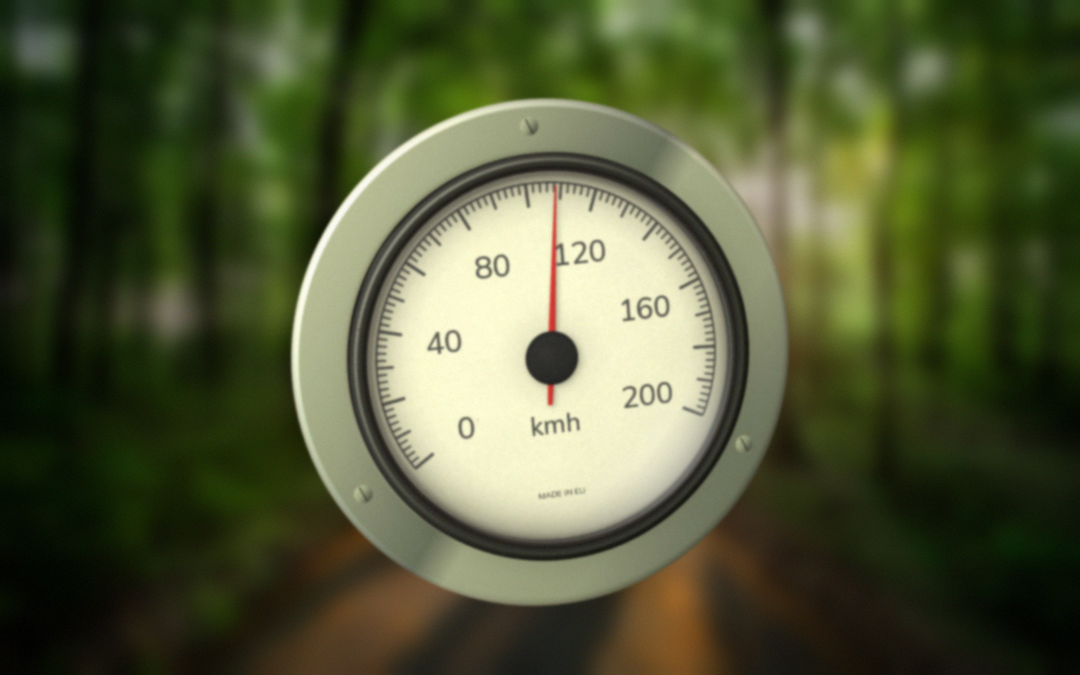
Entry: 108 km/h
